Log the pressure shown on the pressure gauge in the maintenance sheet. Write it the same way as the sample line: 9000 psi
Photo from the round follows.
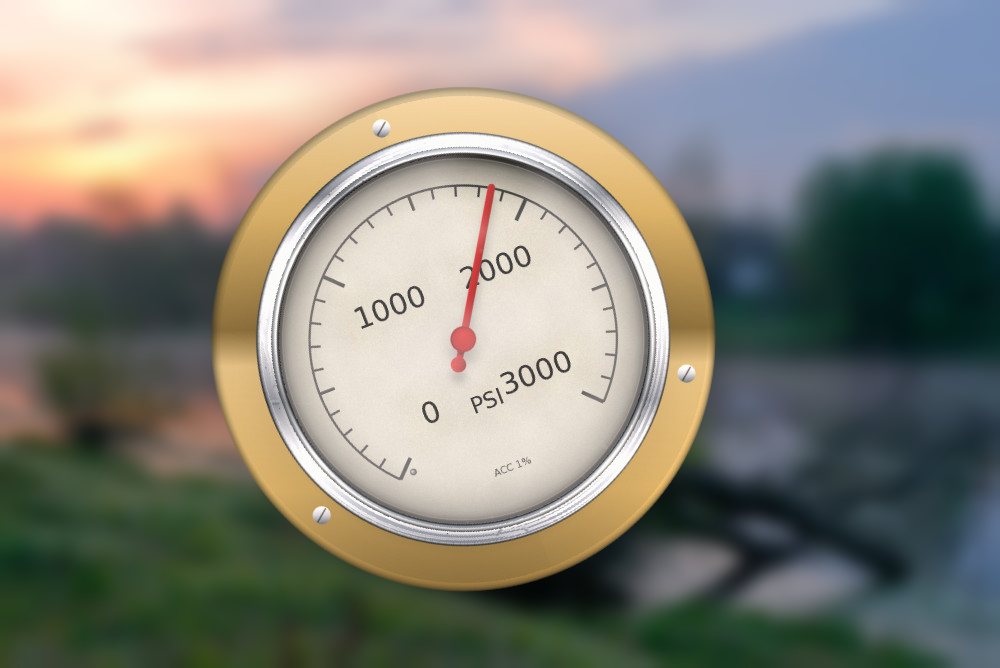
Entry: 1850 psi
